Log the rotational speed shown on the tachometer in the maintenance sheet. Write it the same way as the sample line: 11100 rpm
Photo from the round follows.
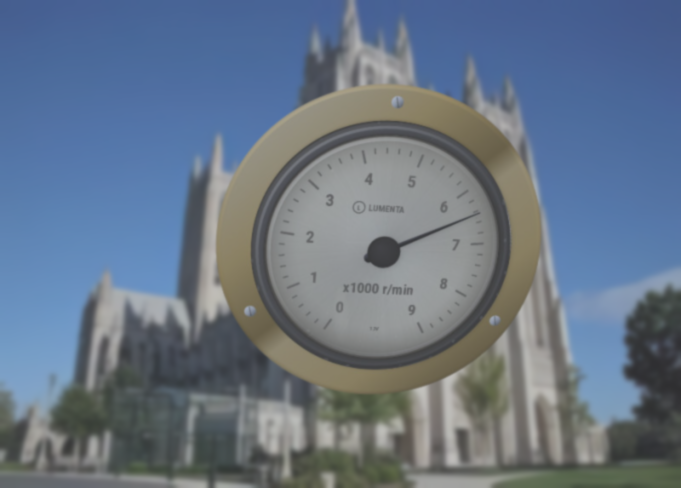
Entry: 6400 rpm
